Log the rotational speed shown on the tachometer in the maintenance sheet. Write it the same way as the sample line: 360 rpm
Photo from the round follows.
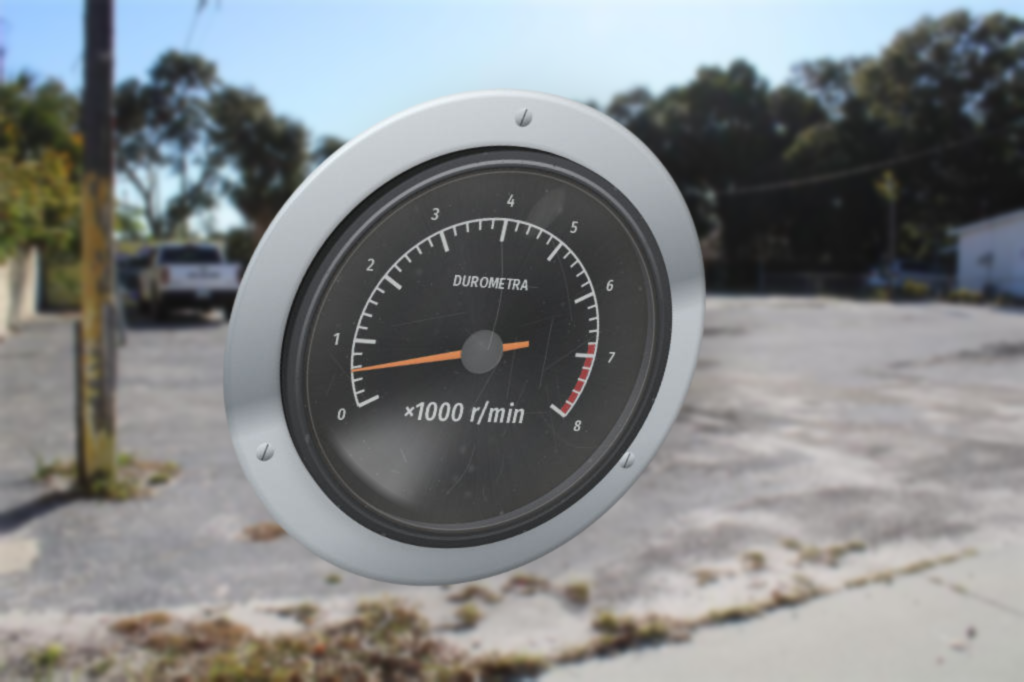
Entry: 600 rpm
